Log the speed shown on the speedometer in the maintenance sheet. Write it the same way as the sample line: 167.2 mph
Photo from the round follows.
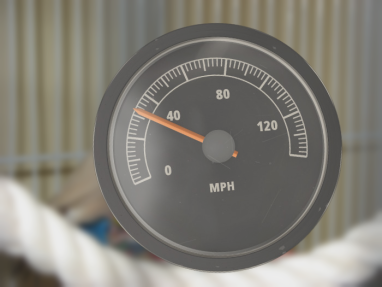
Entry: 32 mph
